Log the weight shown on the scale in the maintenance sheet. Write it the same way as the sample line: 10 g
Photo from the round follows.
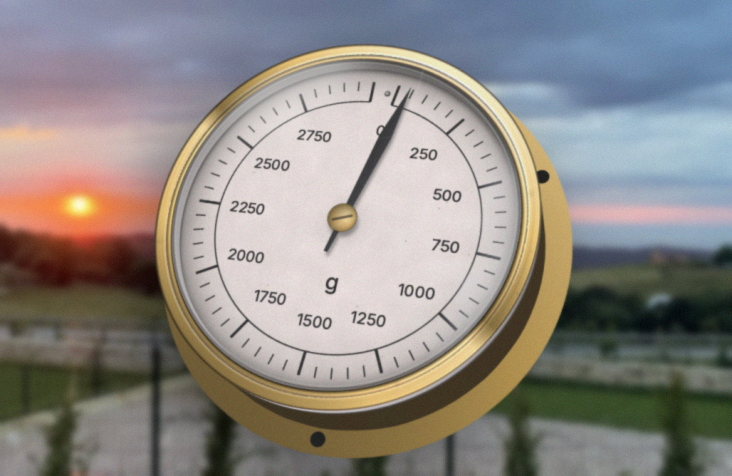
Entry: 50 g
